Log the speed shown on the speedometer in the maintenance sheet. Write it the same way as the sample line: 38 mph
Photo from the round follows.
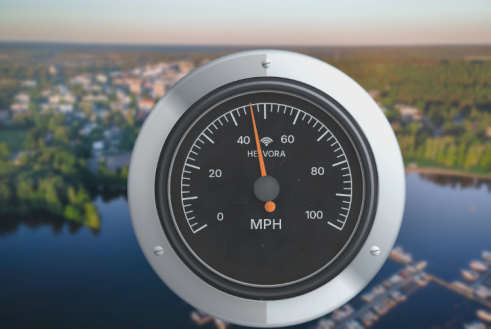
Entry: 46 mph
